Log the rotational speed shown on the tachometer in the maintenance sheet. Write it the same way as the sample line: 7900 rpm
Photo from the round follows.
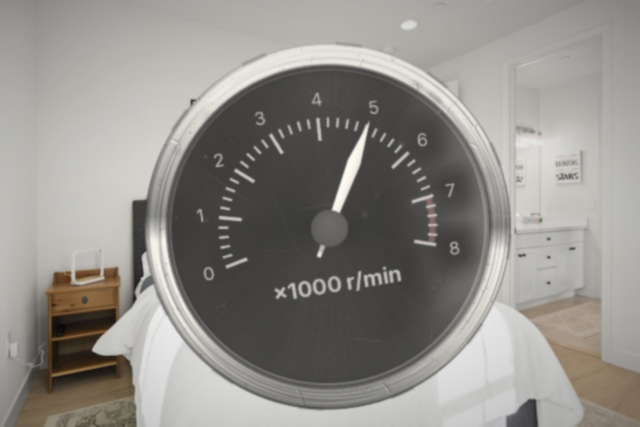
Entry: 5000 rpm
